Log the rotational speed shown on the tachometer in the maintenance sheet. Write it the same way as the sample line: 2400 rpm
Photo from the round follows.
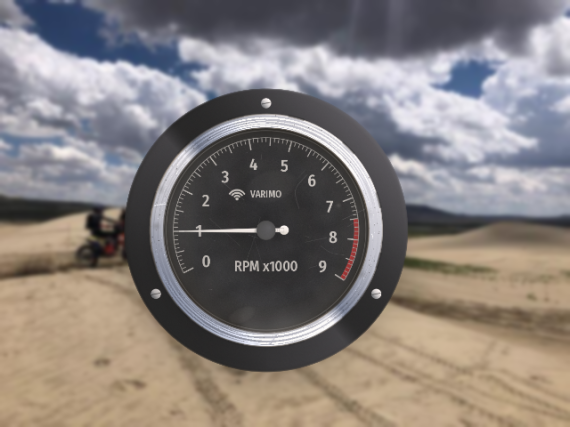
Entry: 1000 rpm
